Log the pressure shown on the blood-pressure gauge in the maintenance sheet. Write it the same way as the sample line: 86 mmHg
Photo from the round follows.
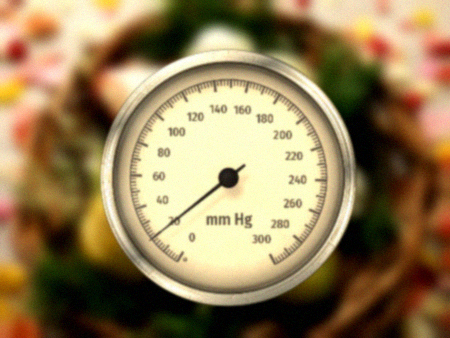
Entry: 20 mmHg
